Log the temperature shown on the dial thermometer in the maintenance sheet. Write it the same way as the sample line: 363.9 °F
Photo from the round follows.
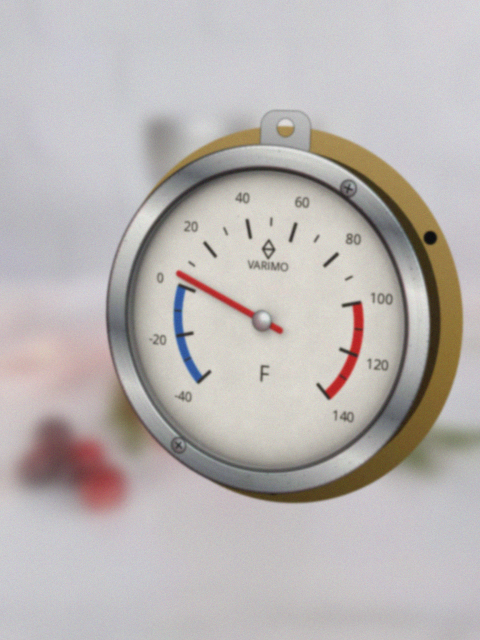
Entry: 5 °F
